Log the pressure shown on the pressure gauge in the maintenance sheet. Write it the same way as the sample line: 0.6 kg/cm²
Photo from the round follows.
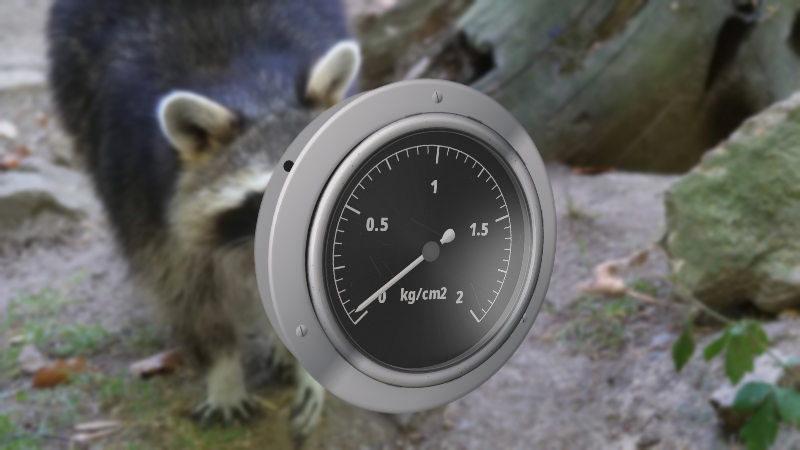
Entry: 0.05 kg/cm²
